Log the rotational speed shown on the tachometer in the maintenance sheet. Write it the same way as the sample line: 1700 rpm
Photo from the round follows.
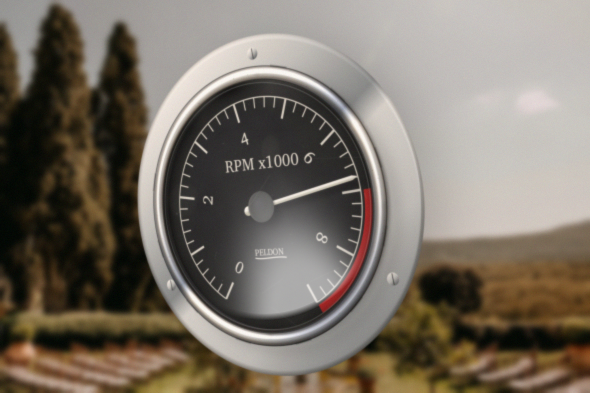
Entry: 6800 rpm
